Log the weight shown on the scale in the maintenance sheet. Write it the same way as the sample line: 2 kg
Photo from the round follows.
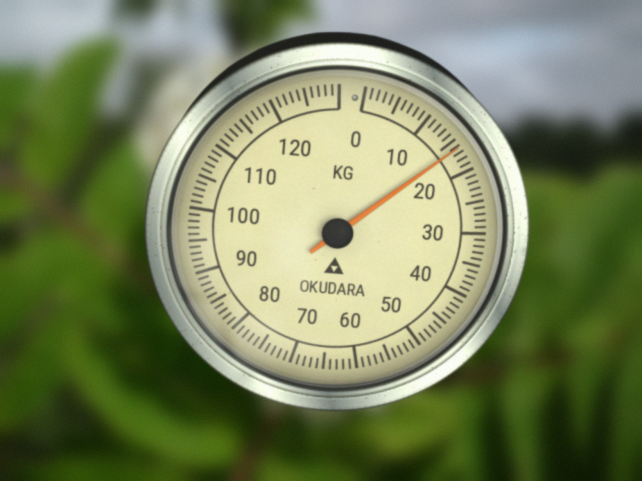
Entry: 16 kg
